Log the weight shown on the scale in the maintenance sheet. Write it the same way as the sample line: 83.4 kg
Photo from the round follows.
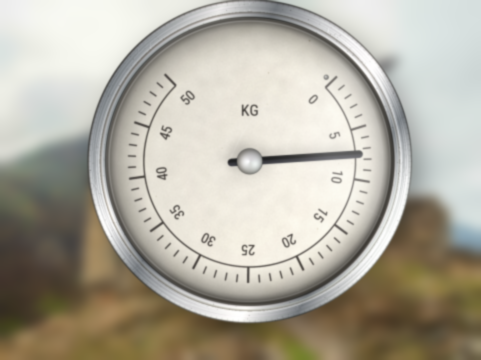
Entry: 7.5 kg
